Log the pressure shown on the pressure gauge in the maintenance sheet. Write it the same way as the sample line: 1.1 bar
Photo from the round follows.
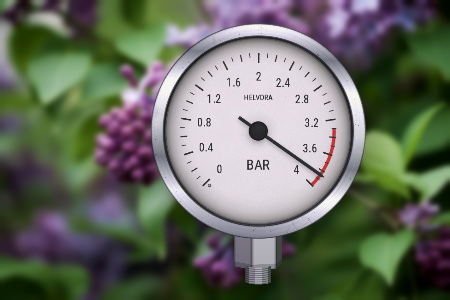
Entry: 3.85 bar
